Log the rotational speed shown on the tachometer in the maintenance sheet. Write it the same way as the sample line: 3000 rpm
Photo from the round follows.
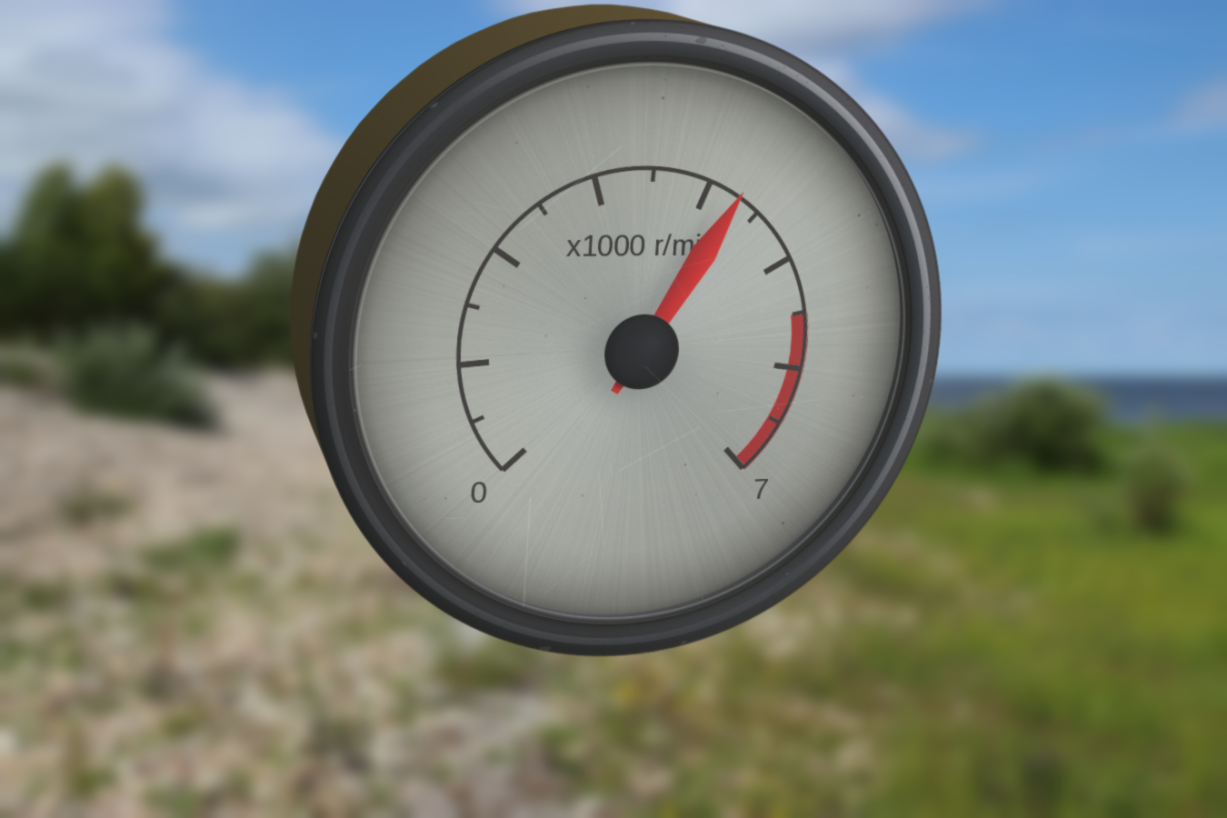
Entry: 4250 rpm
